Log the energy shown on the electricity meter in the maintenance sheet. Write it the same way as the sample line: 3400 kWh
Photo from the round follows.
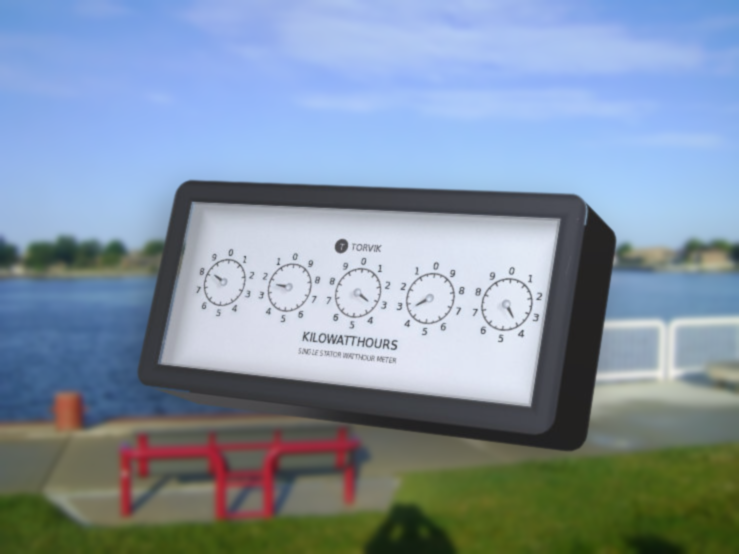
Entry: 82334 kWh
